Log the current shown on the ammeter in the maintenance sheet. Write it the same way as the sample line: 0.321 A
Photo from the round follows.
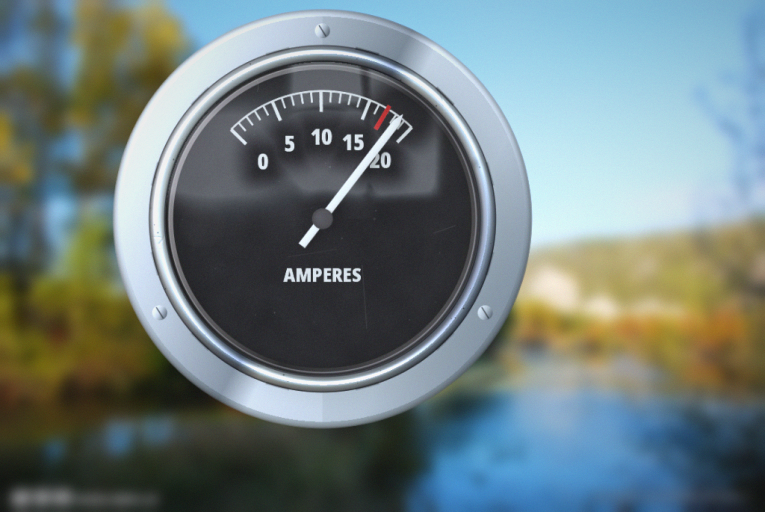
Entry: 18.5 A
